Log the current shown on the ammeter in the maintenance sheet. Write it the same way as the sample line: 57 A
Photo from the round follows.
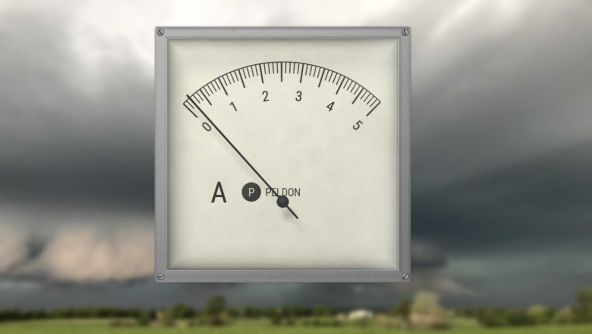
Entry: 0.2 A
